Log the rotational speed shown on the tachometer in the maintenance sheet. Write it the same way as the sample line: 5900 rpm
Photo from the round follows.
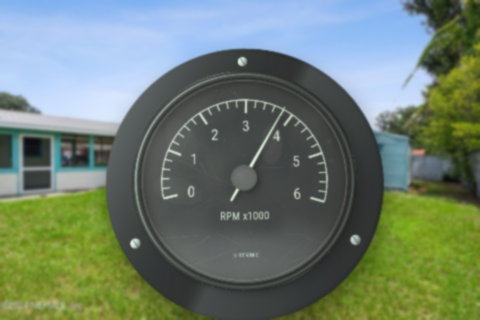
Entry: 3800 rpm
